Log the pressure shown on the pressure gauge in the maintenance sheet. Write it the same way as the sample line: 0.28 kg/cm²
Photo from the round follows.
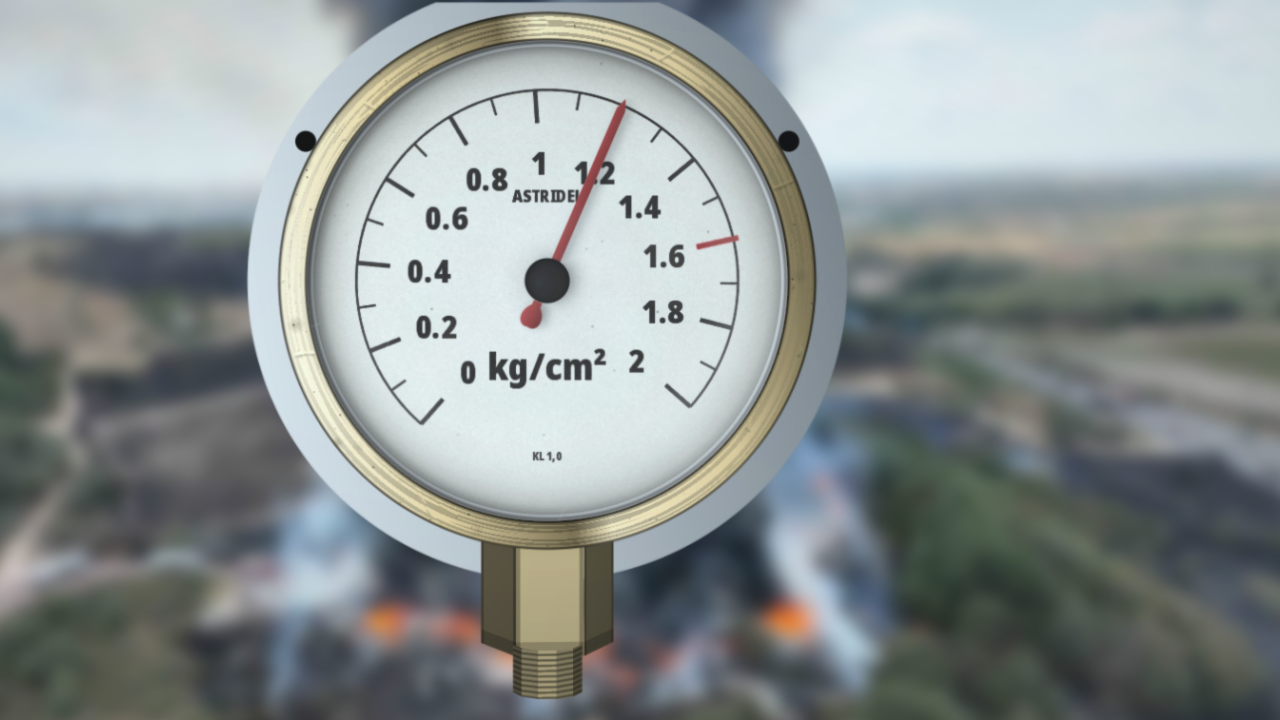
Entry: 1.2 kg/cm²
